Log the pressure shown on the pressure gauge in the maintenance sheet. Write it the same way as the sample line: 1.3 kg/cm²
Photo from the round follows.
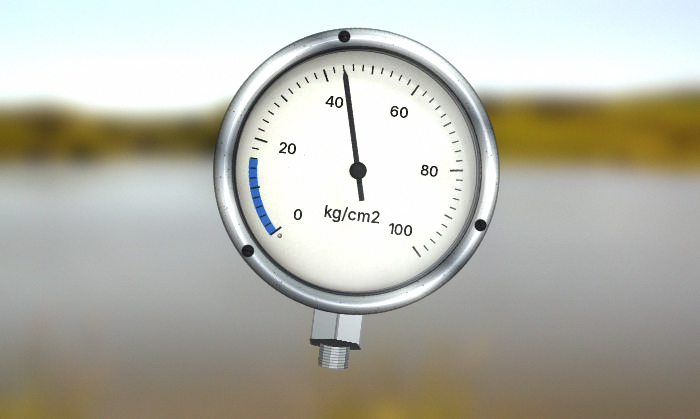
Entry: 44 kg/cm²
